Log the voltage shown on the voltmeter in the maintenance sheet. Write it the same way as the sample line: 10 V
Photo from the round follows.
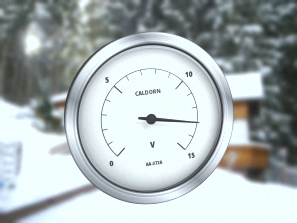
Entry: 13 V
